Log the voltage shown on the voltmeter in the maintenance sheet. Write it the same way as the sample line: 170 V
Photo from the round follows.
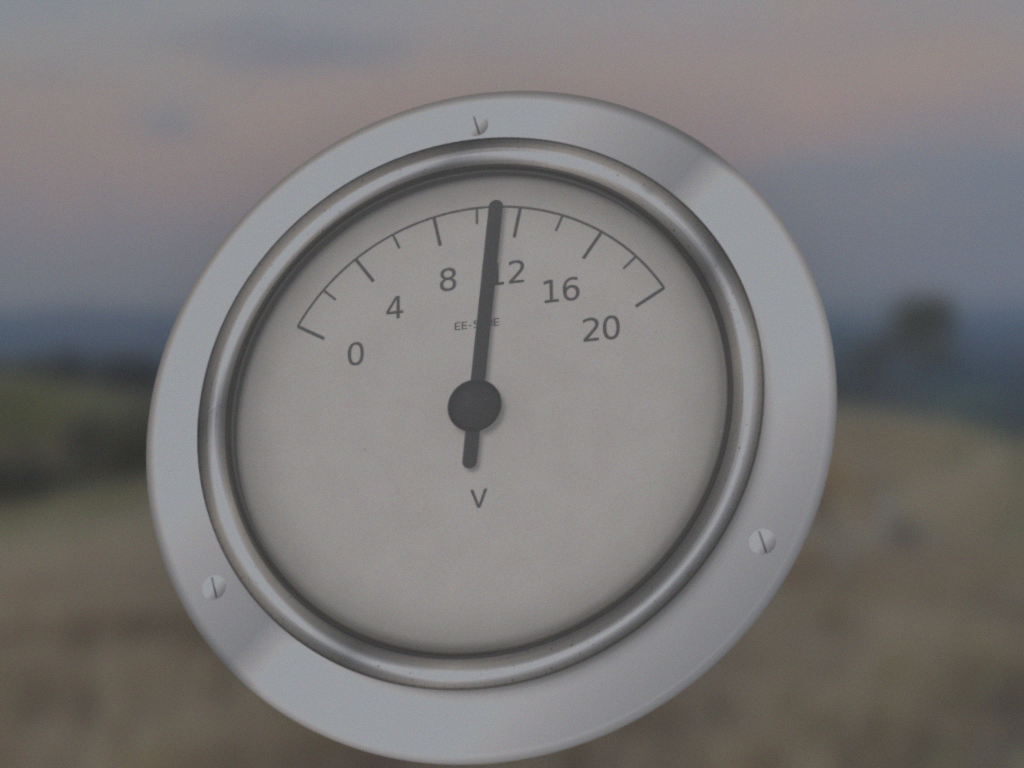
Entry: 11 V
